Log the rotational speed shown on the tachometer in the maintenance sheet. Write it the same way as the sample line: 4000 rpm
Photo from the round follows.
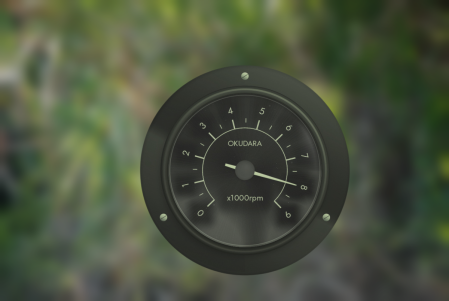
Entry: 8000 rpm
